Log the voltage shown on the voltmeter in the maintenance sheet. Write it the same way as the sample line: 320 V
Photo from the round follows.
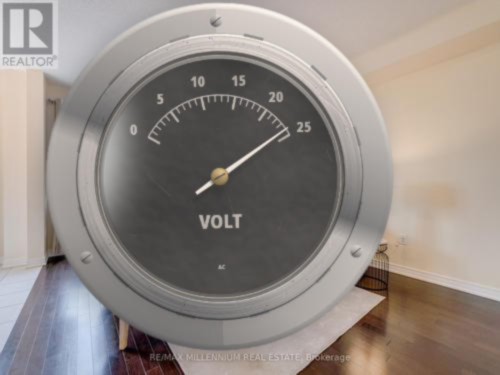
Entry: 24 V
